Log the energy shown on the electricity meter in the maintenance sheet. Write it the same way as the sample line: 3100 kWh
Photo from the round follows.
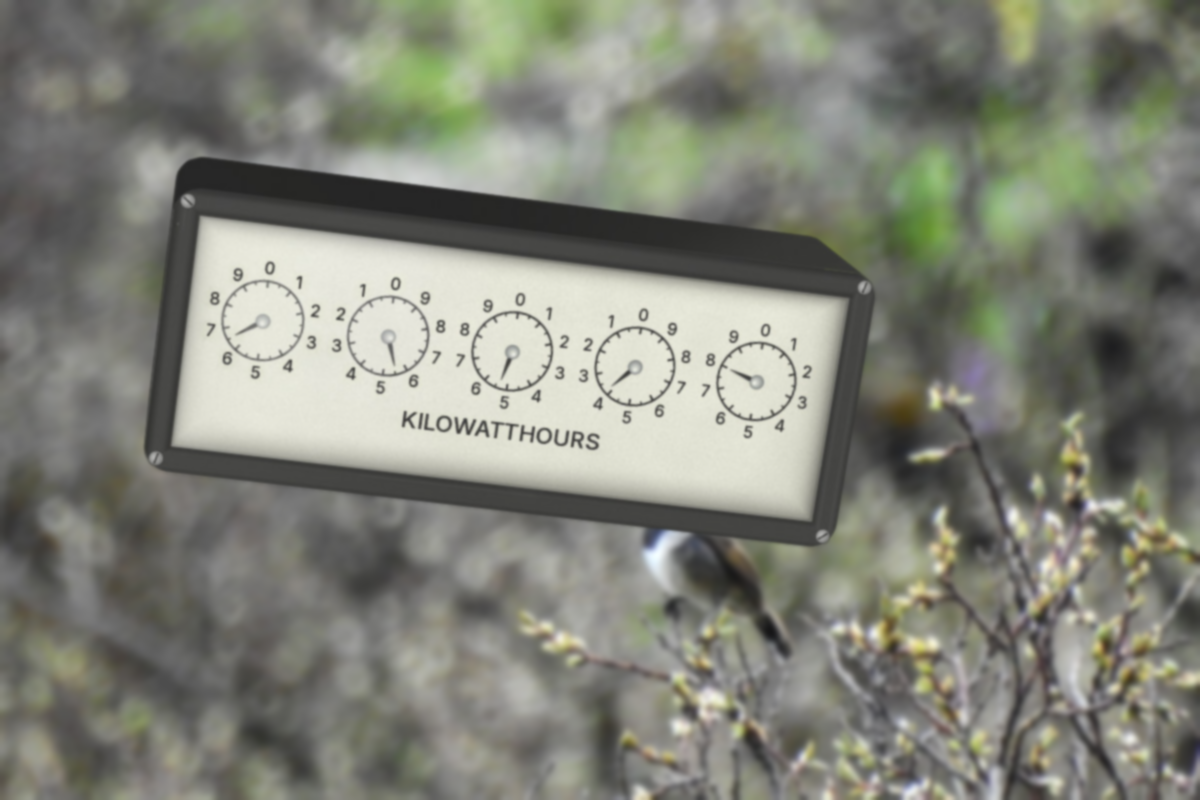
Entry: 65538 kWh
